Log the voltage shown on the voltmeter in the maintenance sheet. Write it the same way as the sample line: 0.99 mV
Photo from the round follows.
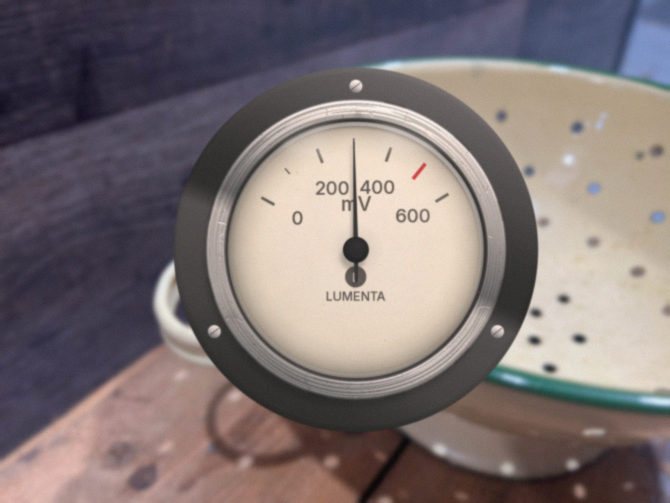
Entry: 300 mV
